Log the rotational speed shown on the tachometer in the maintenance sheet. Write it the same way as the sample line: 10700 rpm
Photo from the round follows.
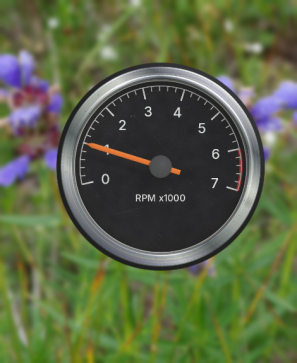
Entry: 1000 rpm
